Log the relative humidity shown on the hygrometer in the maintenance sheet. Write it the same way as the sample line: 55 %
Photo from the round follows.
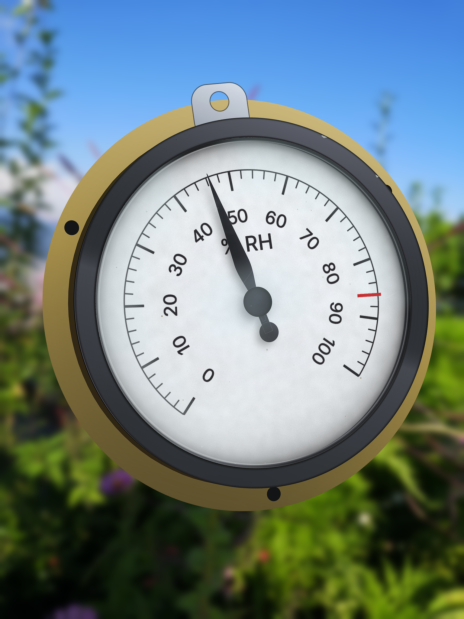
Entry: 46 %
